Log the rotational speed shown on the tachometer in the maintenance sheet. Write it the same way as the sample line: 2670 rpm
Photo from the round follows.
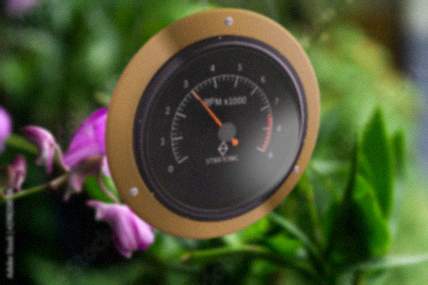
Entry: 3000 rpm
